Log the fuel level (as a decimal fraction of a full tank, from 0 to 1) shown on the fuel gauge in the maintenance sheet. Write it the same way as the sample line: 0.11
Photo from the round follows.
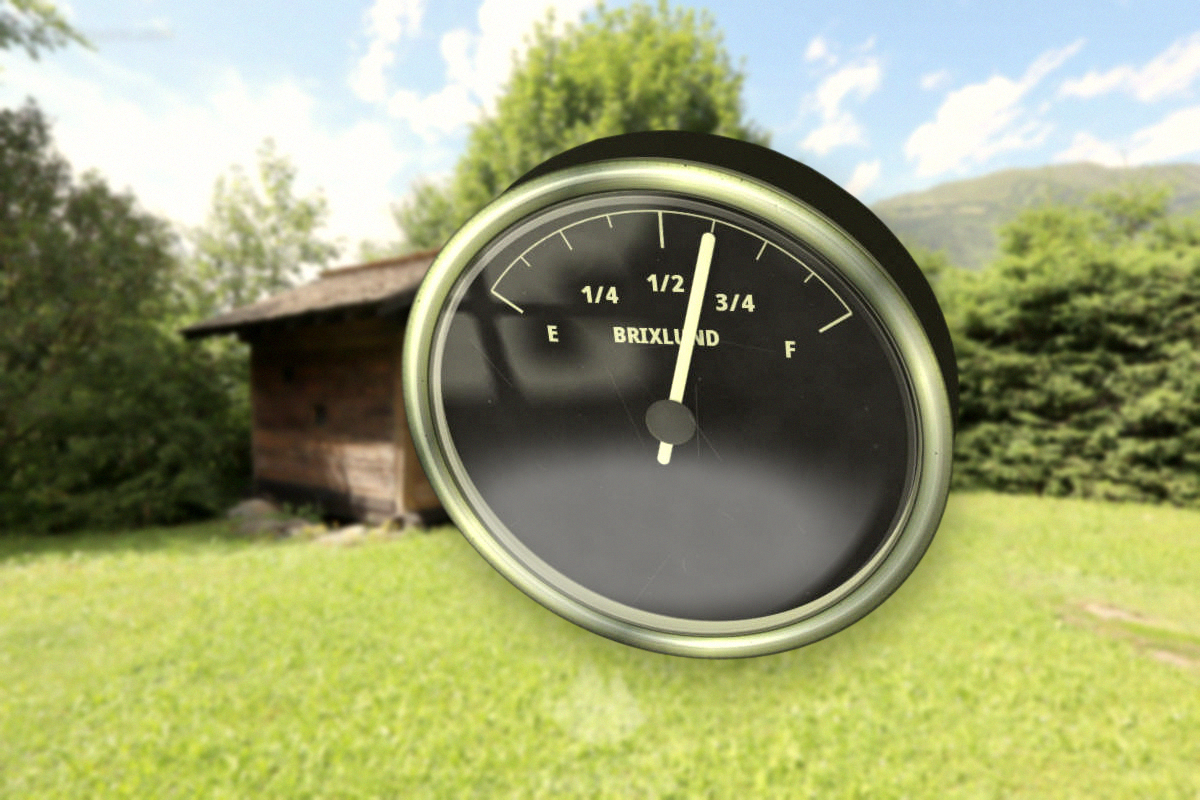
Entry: 0.625
